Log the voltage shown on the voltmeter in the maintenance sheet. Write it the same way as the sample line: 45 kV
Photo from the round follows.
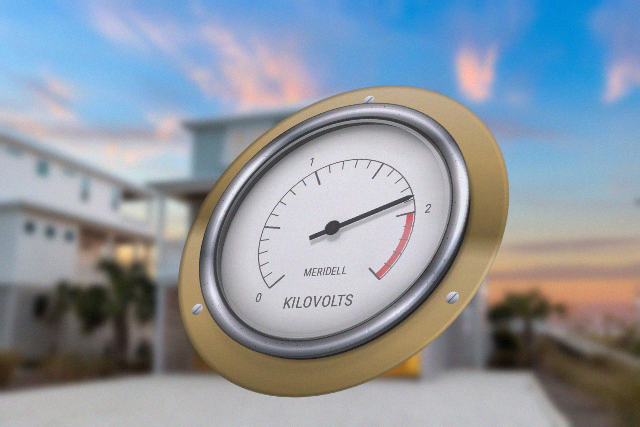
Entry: 1.9 kV
